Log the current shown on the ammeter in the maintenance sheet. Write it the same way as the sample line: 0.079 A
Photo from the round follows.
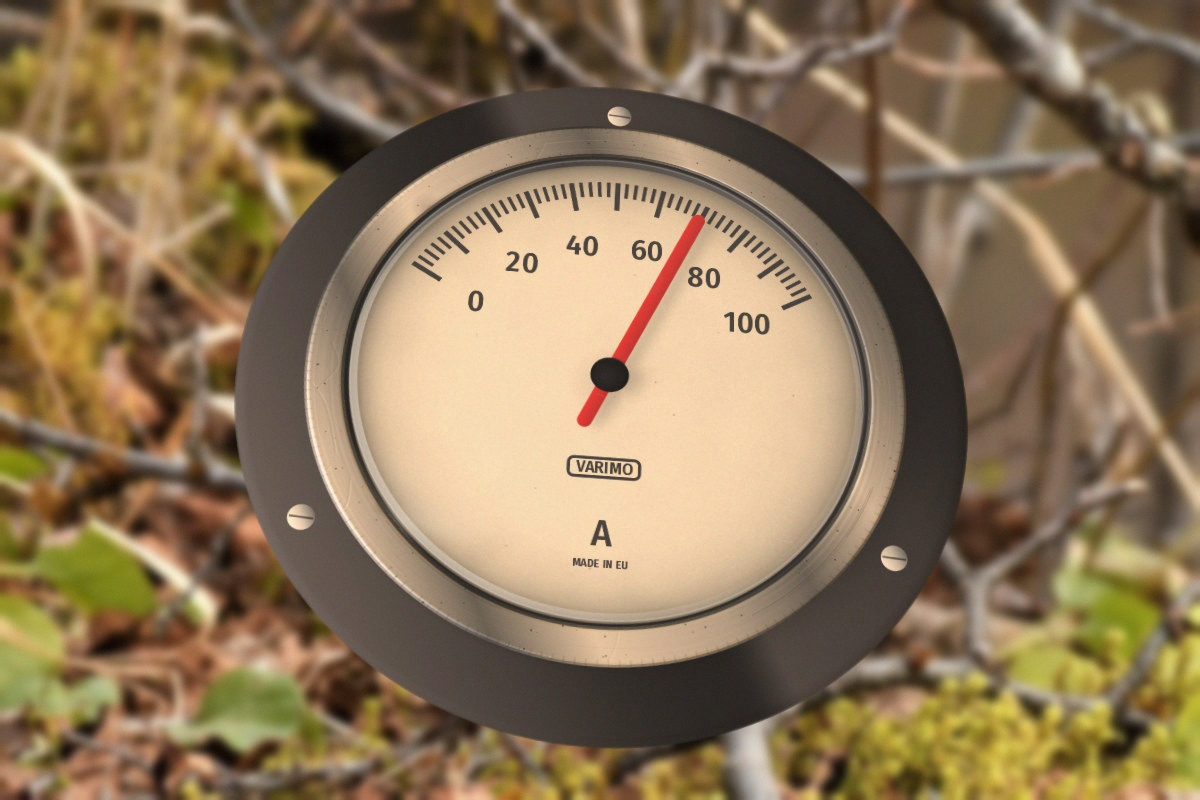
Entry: 70 A
